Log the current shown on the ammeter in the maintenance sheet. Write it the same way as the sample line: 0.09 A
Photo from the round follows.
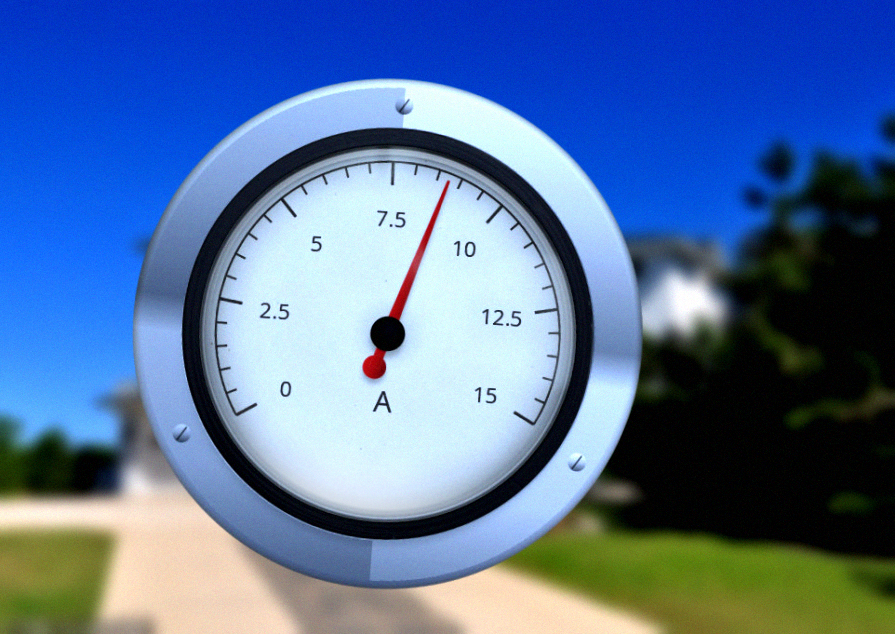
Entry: 8.75 A
